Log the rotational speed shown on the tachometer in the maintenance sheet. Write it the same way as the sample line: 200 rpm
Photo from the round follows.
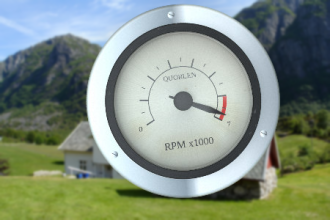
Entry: 6750 rpm
